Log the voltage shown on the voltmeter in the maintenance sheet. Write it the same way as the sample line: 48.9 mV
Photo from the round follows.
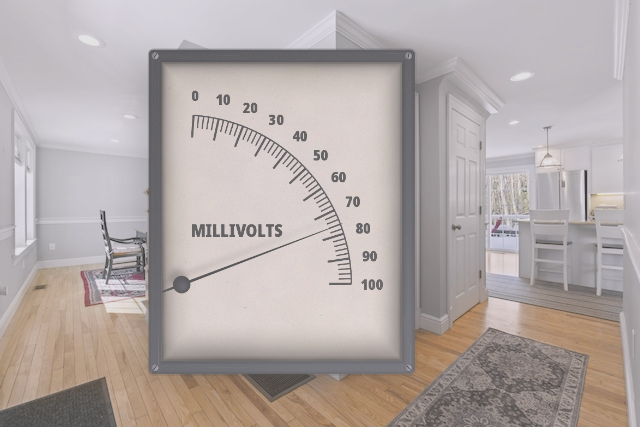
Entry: 76 mV
